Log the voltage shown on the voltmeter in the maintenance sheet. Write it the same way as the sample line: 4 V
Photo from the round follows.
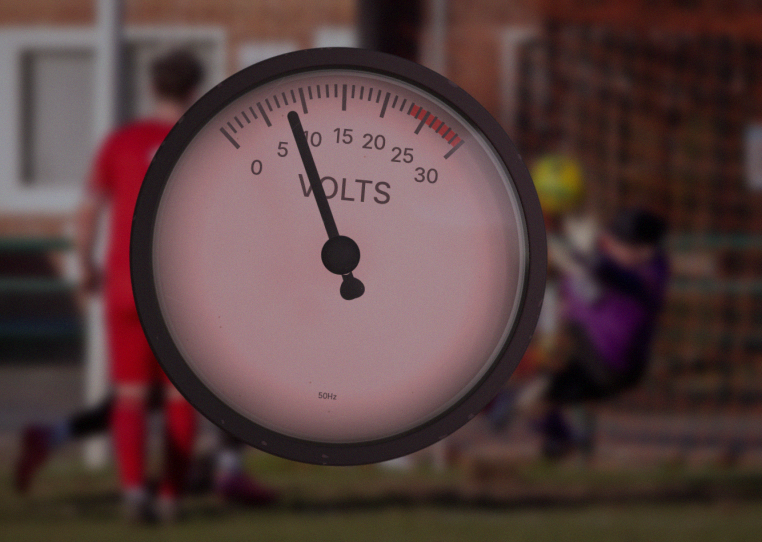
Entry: 8 V
